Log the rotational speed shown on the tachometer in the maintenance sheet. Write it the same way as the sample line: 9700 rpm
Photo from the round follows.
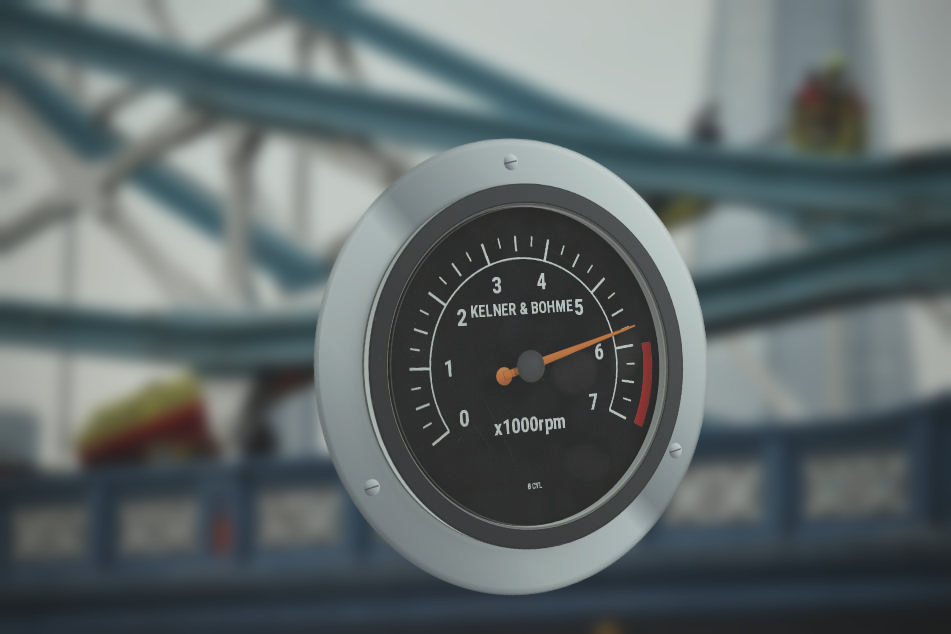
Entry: 5750 rpm
